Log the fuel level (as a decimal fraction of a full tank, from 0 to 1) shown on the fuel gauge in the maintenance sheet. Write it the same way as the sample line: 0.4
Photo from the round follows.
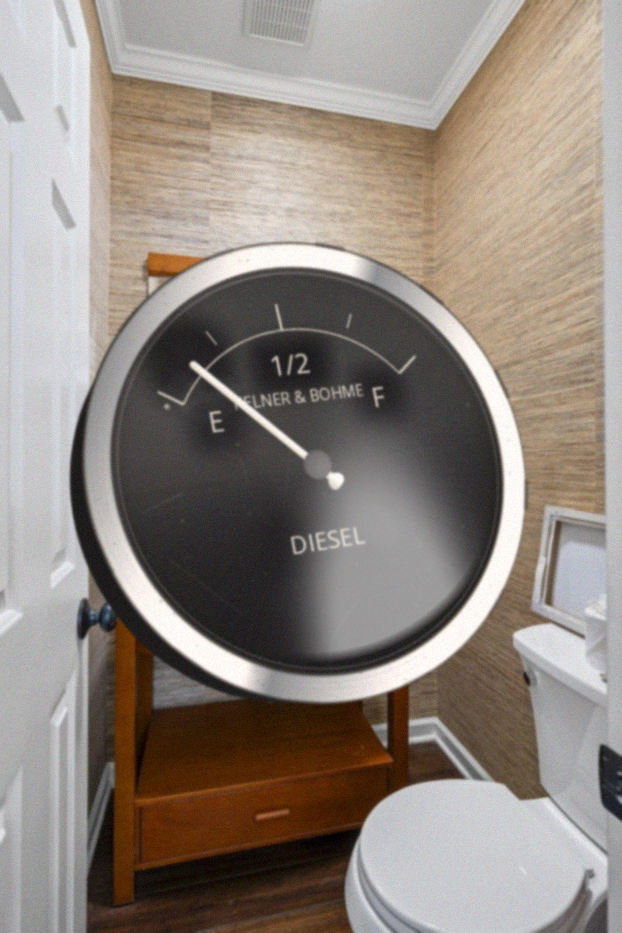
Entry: 0.125
